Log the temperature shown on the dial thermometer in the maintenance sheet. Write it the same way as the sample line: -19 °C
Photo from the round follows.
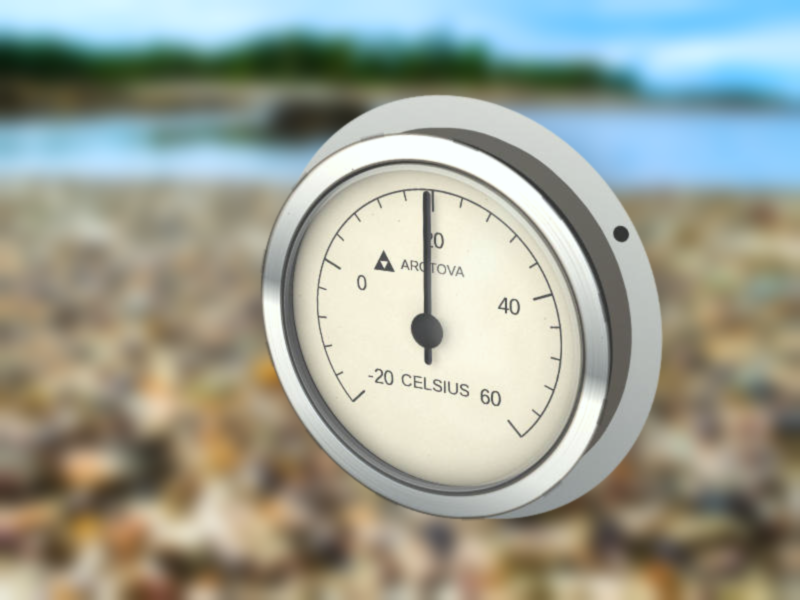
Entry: 20 °C
